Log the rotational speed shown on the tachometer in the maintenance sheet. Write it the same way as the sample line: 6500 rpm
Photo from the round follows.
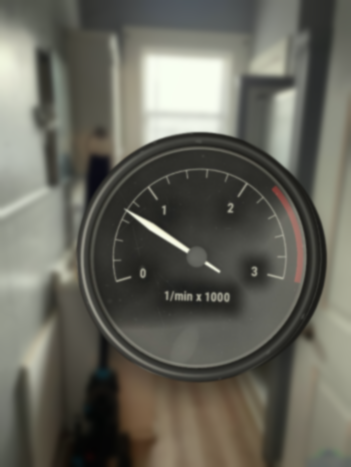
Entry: 700 rpm
